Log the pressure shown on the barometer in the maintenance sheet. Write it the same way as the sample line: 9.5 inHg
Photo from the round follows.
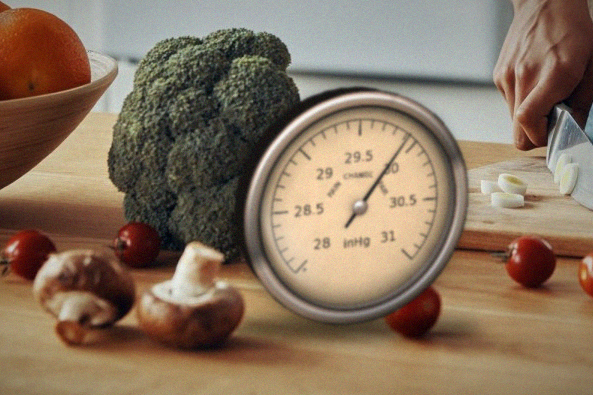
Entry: 29.9 inHg
